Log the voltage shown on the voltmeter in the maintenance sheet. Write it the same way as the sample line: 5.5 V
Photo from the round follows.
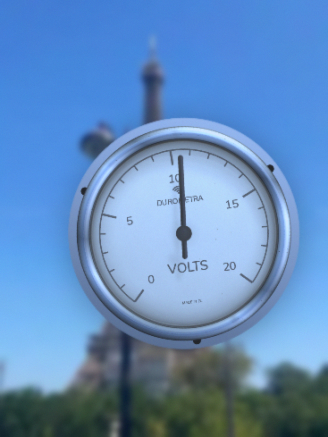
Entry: 10.5 V
